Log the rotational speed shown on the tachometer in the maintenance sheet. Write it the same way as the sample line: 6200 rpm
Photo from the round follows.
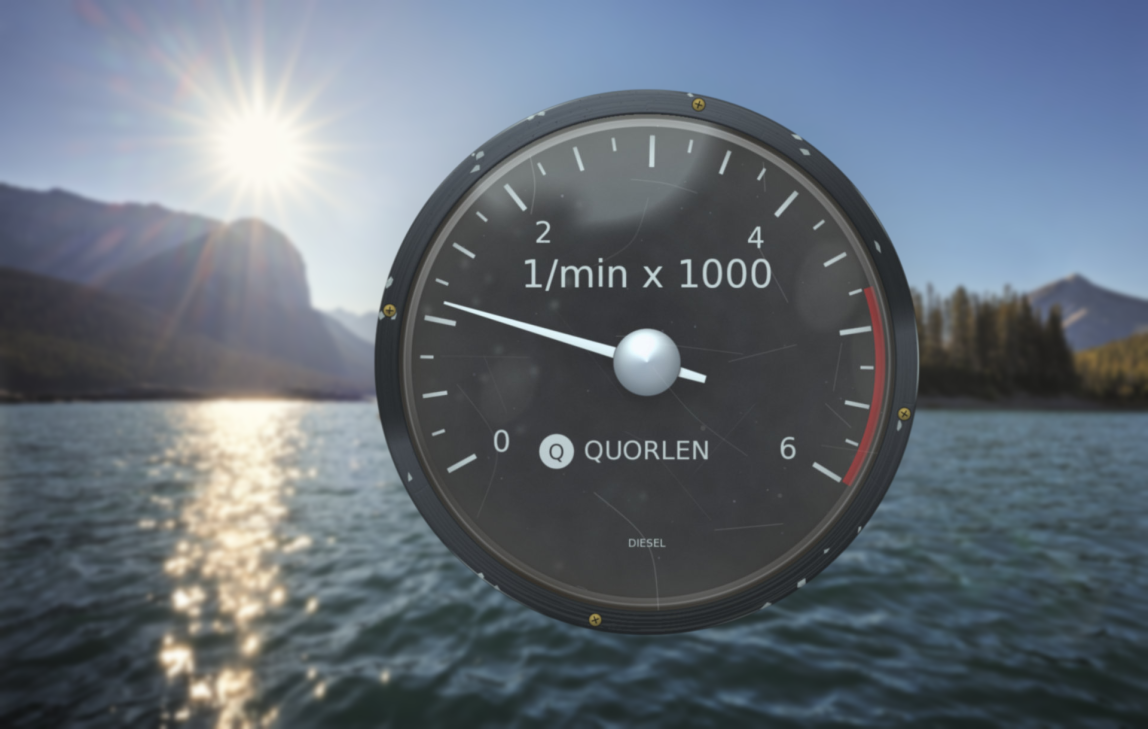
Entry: 1125 rpm
